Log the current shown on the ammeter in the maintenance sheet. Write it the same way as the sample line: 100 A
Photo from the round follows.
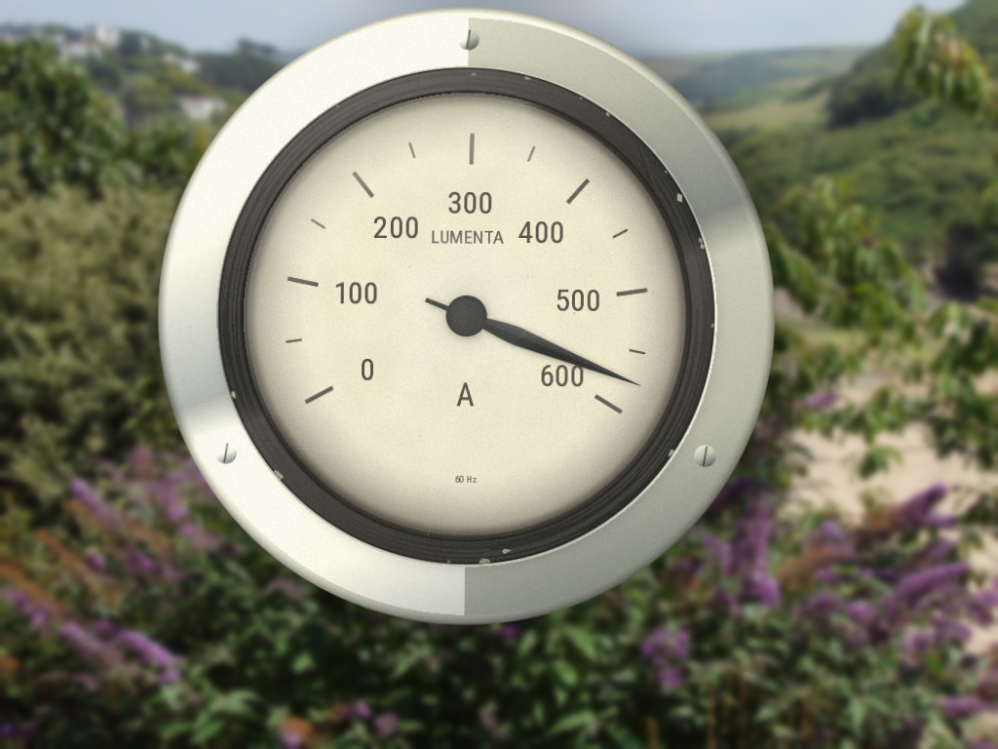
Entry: 575 A
